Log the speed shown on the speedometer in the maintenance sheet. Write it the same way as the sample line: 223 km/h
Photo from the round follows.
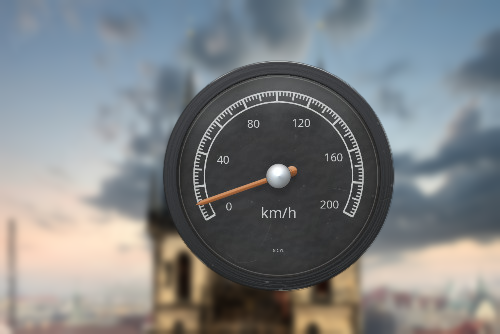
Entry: 10 km/h
